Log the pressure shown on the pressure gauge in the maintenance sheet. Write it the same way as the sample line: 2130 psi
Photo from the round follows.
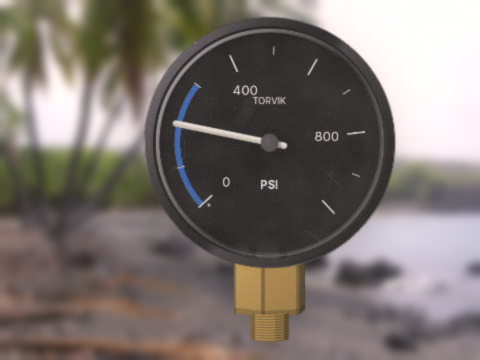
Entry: 200 psi
